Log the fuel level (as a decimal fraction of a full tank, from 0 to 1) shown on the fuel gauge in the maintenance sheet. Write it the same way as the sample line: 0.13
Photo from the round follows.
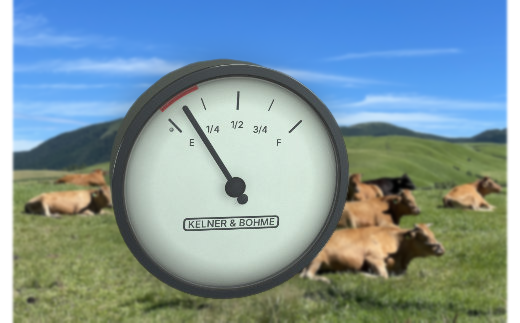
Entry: 0.125
